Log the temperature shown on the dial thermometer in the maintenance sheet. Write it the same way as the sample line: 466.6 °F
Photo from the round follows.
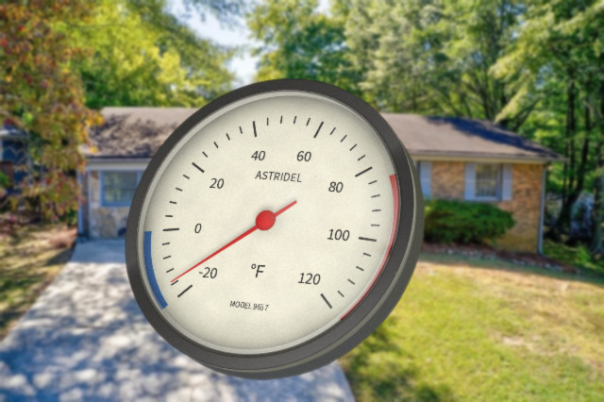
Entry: -16 °F
